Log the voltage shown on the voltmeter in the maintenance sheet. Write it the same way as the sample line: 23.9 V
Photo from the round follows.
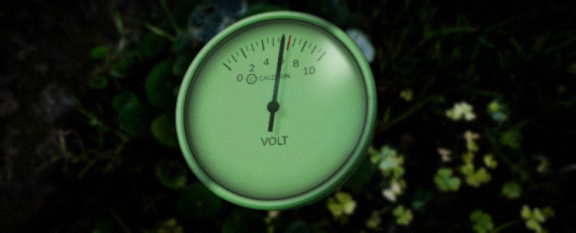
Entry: 6 V
